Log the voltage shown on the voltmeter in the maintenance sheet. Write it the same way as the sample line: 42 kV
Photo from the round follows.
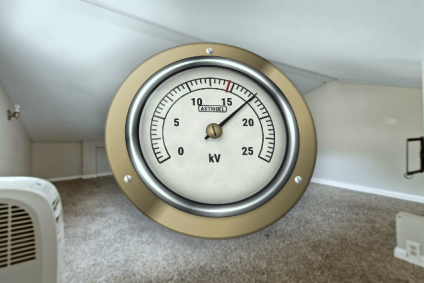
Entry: 17.5 kV
